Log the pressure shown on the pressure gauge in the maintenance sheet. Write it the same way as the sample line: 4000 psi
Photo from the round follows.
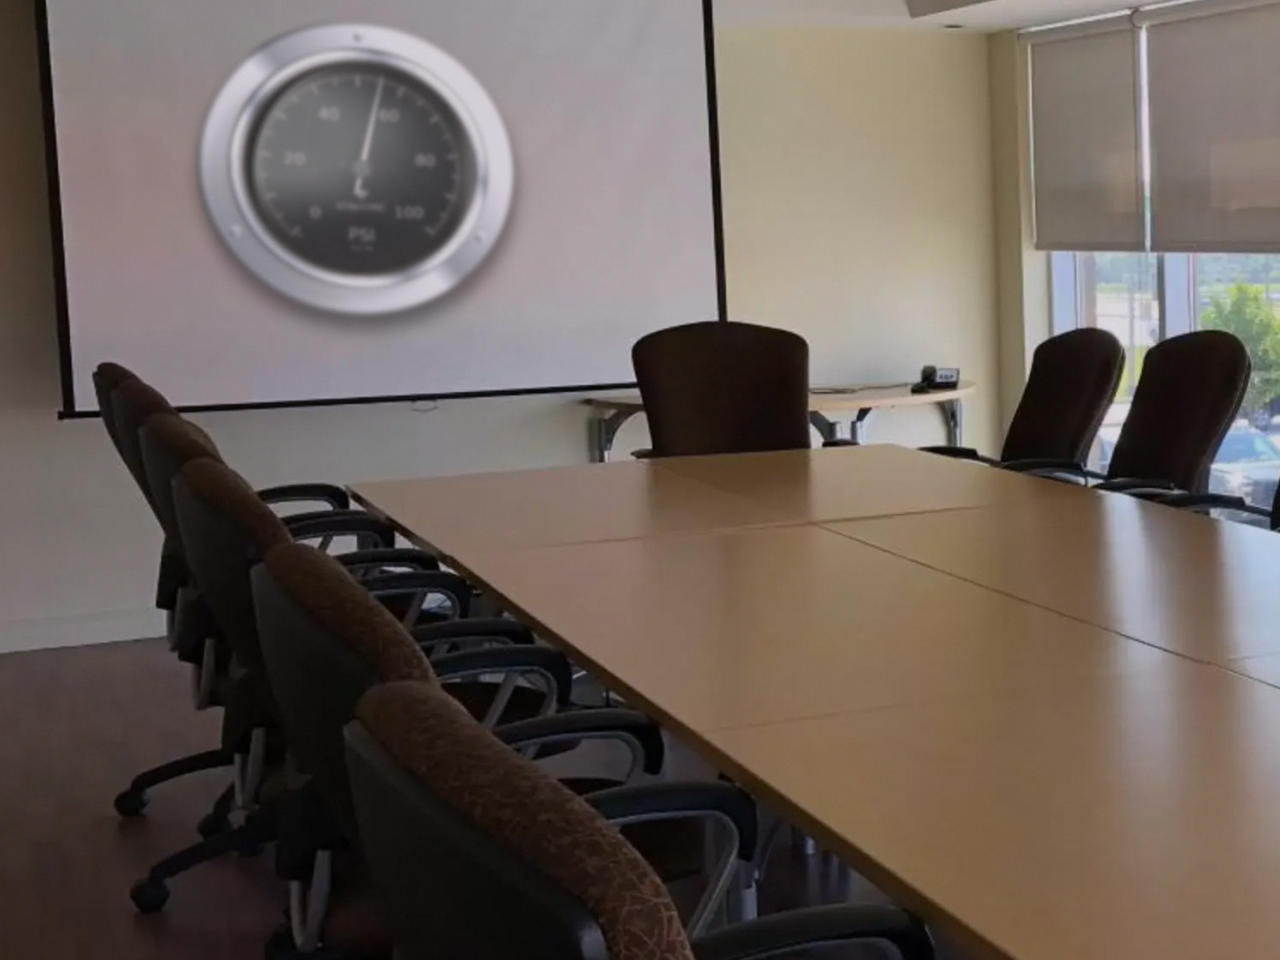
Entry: 55 psi
